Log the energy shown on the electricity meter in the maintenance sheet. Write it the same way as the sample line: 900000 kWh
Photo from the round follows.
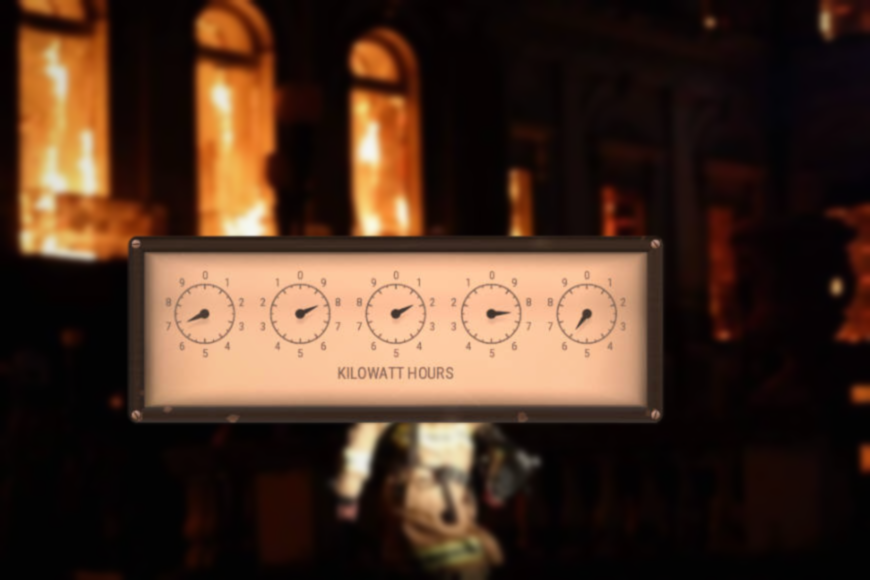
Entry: 68176 kWh
